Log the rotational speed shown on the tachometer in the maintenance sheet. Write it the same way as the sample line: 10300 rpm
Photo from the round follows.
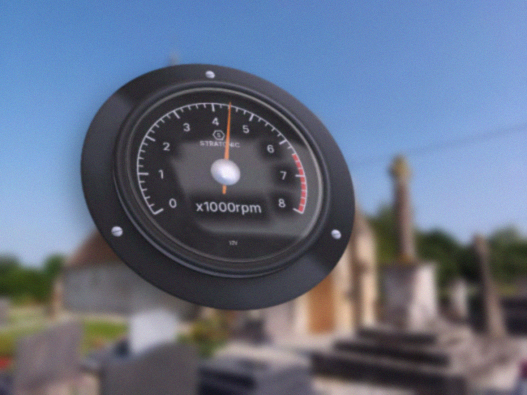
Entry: 4400 rpm
